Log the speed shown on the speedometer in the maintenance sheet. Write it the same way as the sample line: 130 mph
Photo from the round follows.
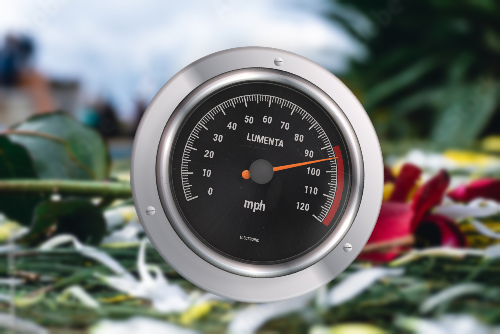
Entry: 95 mph
